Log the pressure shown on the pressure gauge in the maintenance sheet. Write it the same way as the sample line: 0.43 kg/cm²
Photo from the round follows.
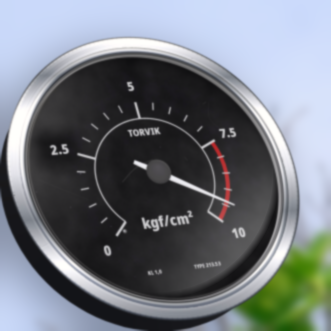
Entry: 9.5 kg/cm²
